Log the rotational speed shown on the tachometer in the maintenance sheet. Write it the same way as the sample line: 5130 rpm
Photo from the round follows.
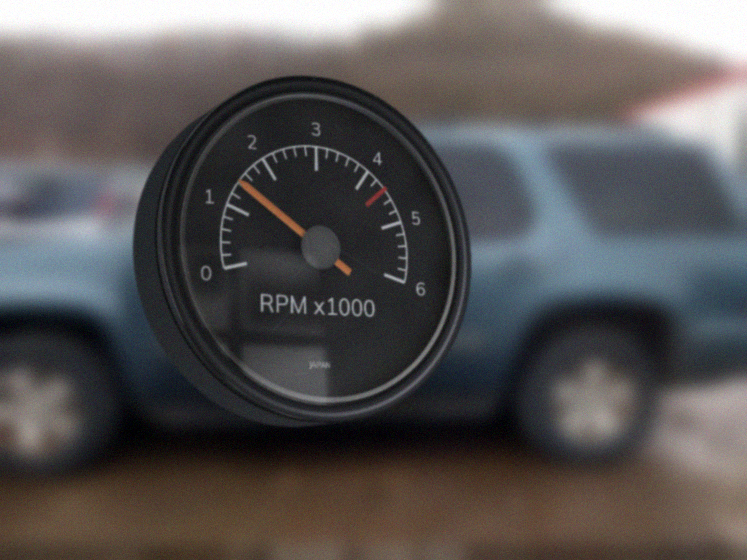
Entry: 1400 rpm
